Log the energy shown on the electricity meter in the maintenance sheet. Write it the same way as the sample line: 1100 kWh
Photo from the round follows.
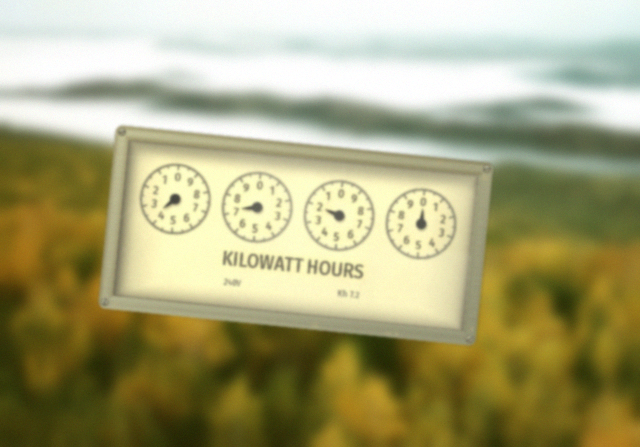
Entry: 3720 kWh
